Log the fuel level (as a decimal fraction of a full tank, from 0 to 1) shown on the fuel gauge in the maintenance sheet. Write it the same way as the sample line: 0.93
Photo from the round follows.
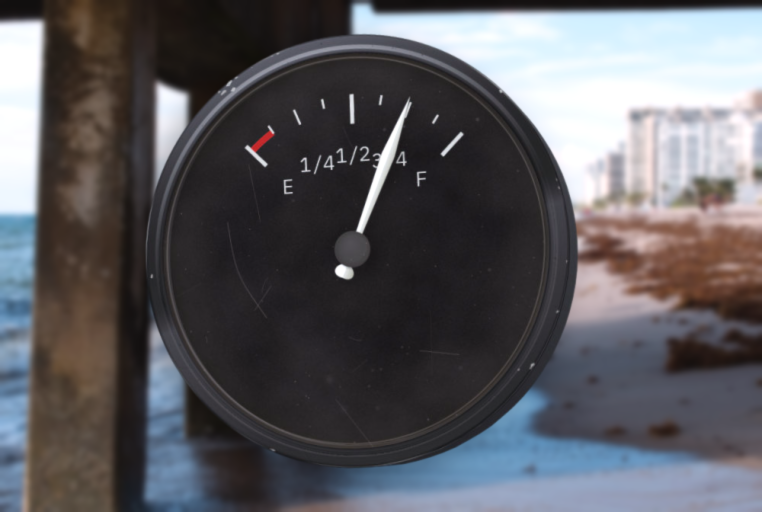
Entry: 0.75
